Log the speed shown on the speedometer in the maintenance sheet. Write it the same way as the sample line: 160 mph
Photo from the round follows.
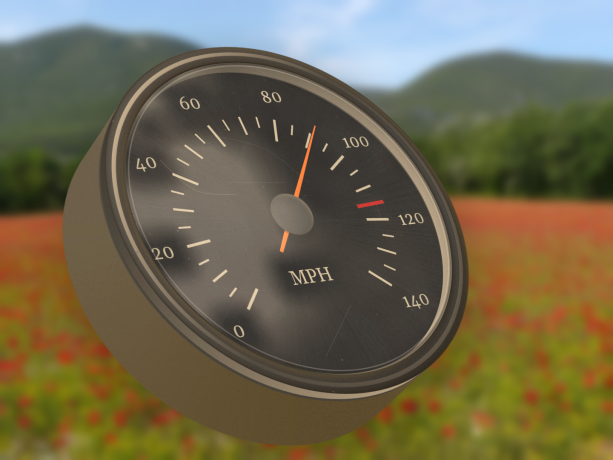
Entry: 90 mph
